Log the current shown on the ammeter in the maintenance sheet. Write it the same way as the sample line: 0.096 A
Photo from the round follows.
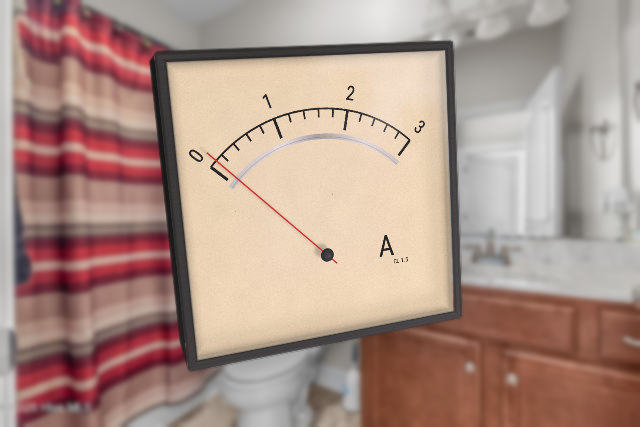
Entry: 0.1 A
